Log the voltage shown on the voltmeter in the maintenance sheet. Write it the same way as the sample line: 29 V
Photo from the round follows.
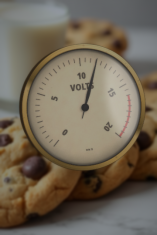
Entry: 11.5 V
